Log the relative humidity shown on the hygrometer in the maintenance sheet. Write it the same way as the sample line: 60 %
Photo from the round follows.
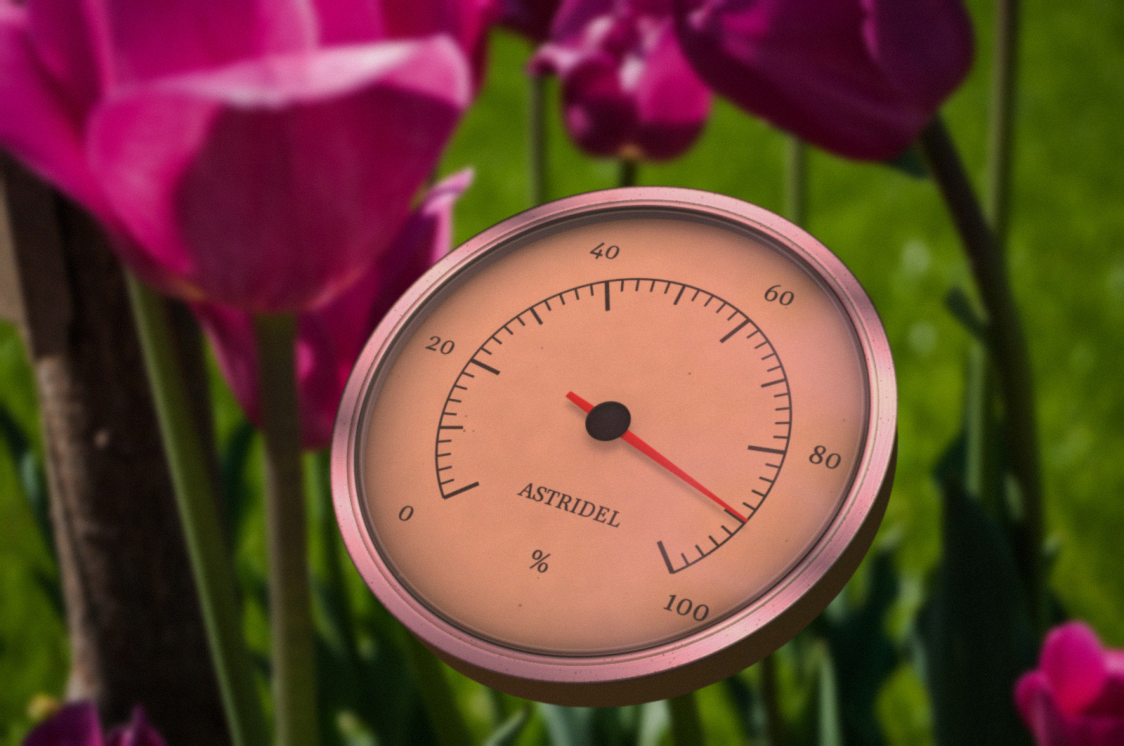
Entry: 90 %
